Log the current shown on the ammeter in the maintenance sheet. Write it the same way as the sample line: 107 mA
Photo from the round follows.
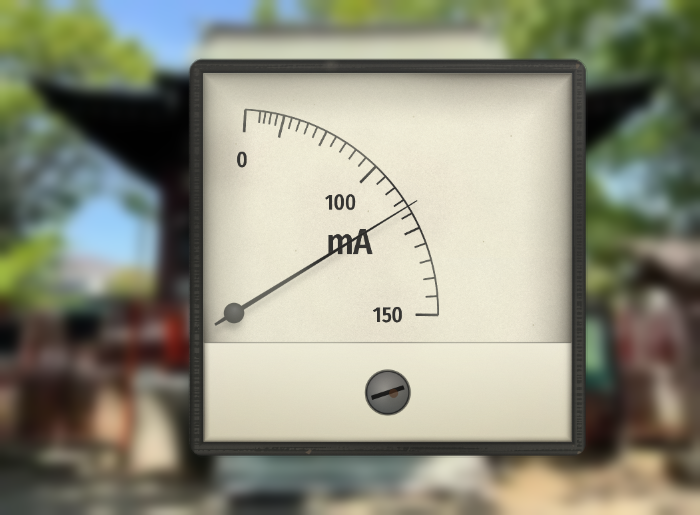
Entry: 117.5 mA
